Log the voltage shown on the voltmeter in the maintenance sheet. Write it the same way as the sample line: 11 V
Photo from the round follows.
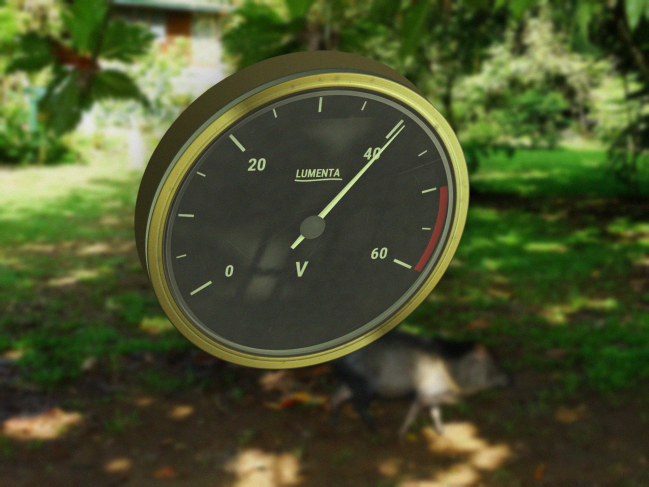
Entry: 40 V
